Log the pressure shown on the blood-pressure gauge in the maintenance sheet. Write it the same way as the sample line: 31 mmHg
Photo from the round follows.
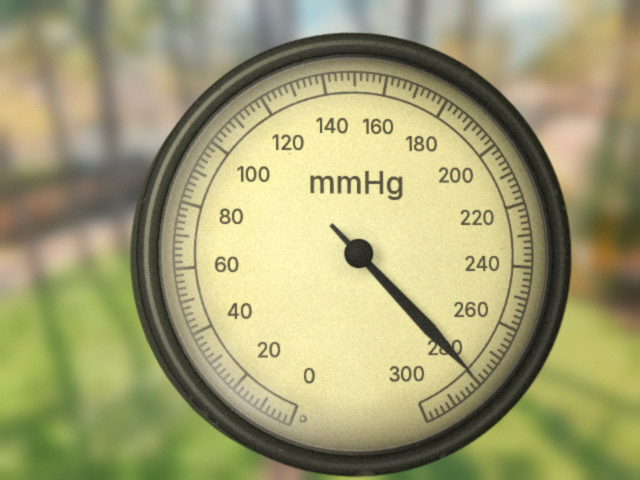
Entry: 280 mmHg
